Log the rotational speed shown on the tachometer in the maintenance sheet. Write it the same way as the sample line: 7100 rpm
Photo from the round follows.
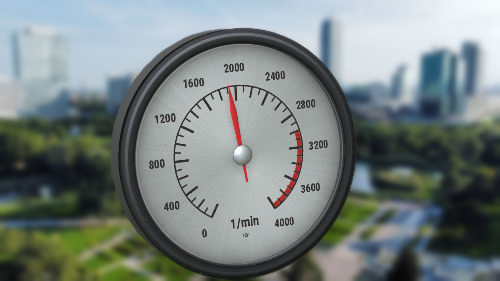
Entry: 1900 rpm
